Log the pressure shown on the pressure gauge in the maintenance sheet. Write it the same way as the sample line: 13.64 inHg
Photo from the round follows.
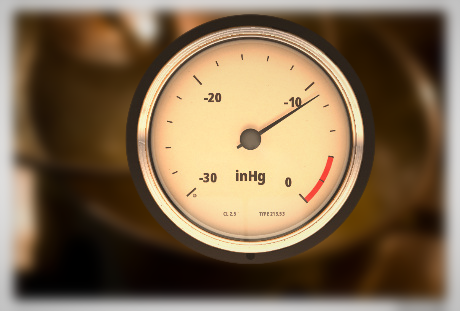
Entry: -9 inHg
